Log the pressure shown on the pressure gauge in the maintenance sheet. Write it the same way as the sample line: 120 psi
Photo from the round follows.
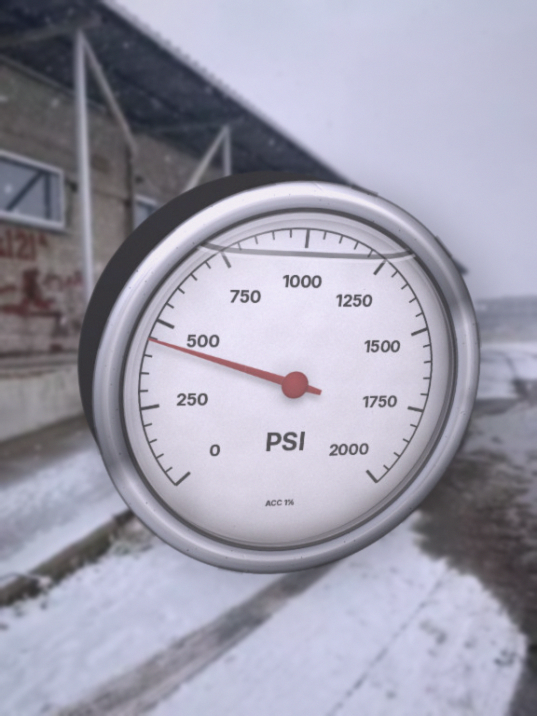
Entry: 450 psi
